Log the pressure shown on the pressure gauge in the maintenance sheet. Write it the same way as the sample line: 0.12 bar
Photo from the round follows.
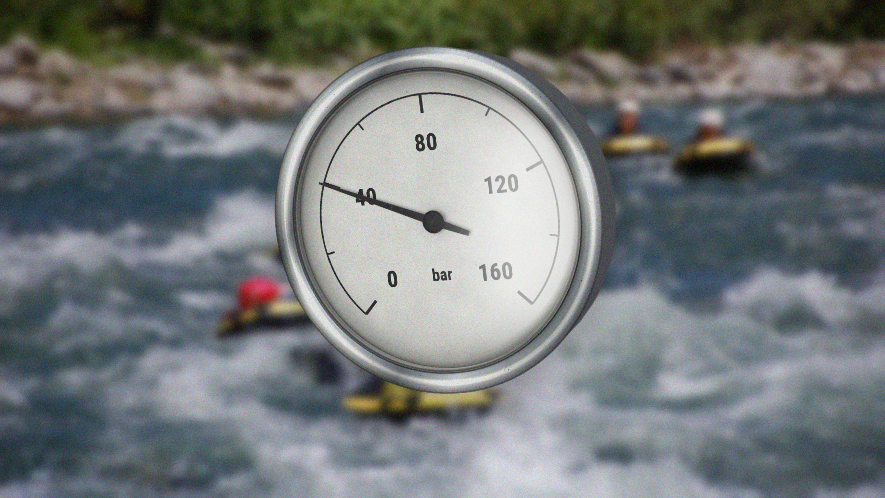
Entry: 40 bar
